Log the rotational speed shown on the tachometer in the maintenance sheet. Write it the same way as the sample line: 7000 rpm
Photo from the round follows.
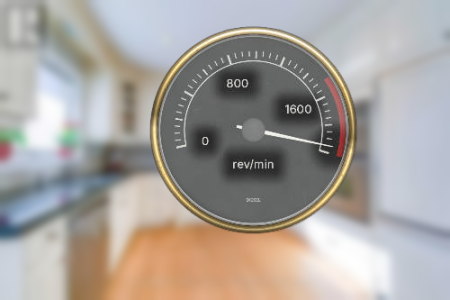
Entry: 1950 rpm
